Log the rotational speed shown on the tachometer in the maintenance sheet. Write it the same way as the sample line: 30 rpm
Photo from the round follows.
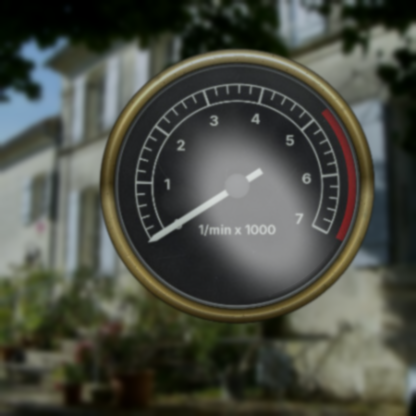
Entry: 0 rpm
